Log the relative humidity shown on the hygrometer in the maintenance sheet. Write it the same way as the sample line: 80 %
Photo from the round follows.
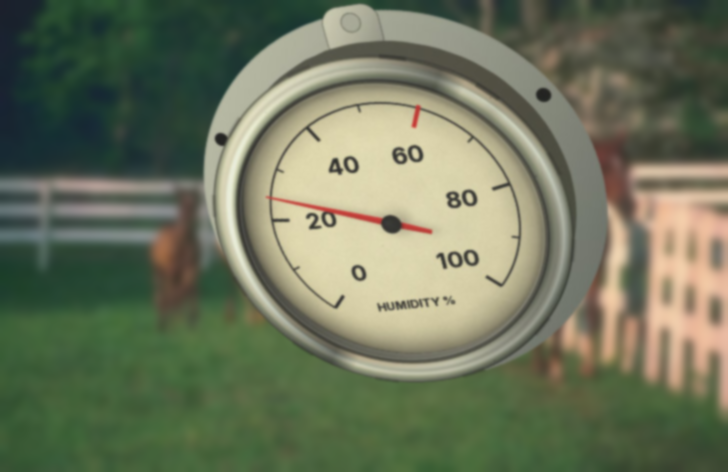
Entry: 25 %
